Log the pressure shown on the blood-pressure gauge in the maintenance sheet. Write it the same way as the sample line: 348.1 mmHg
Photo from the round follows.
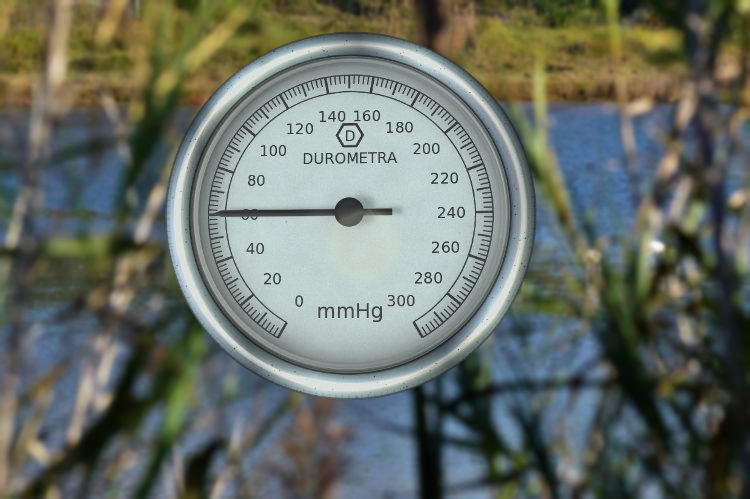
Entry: 60 mmHg
